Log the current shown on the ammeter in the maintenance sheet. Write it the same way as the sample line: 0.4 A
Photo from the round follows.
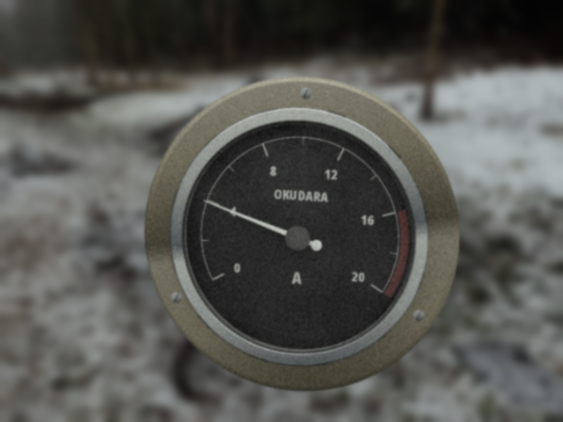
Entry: 4 A
